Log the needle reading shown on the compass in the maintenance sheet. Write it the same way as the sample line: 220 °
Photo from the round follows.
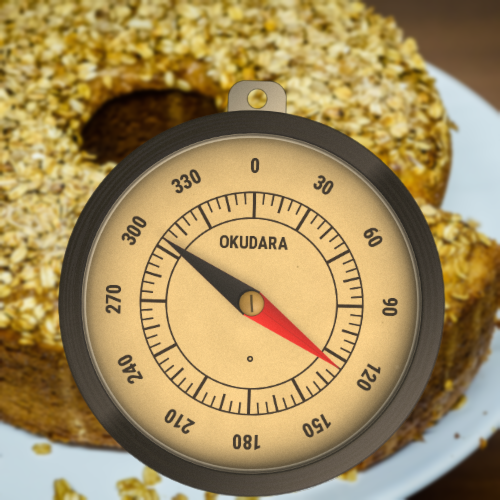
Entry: 125 °
